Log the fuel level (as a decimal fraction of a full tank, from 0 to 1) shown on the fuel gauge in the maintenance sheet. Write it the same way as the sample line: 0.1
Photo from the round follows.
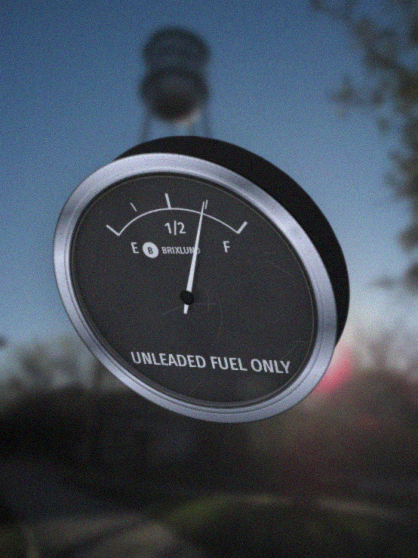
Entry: 0.75
